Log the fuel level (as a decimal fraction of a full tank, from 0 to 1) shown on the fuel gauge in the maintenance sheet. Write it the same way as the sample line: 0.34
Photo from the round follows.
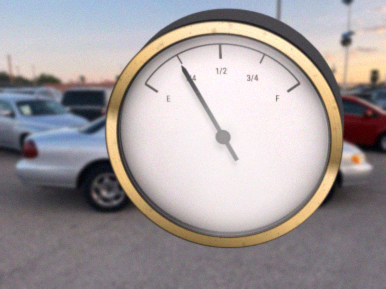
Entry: 0.25
